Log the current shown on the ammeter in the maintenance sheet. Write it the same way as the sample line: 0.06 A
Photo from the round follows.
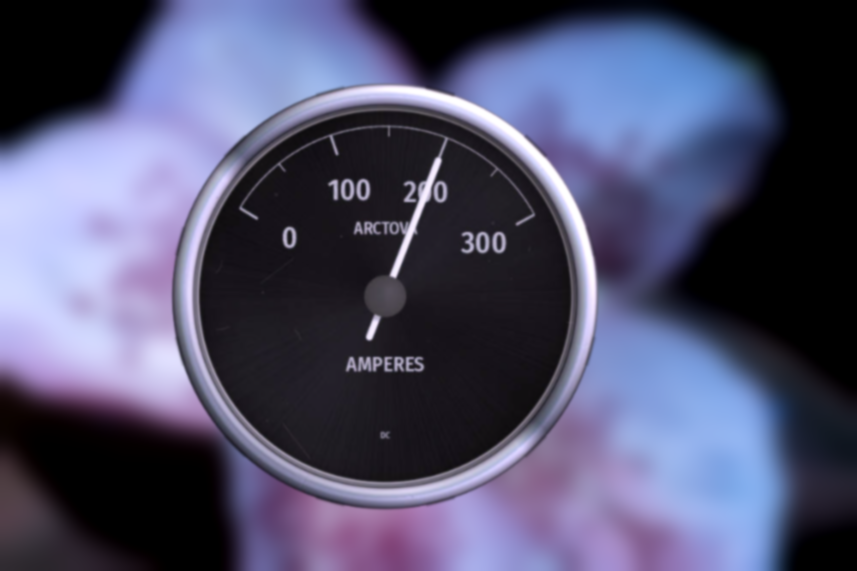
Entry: 200 A
